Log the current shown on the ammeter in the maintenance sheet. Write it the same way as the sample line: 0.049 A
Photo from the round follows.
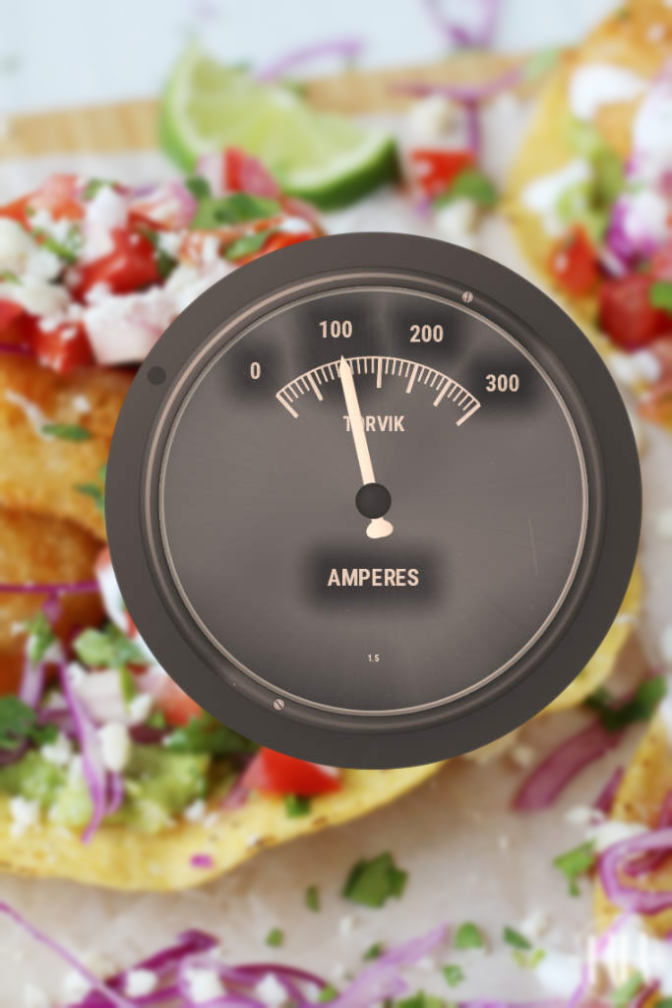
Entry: 100 A
